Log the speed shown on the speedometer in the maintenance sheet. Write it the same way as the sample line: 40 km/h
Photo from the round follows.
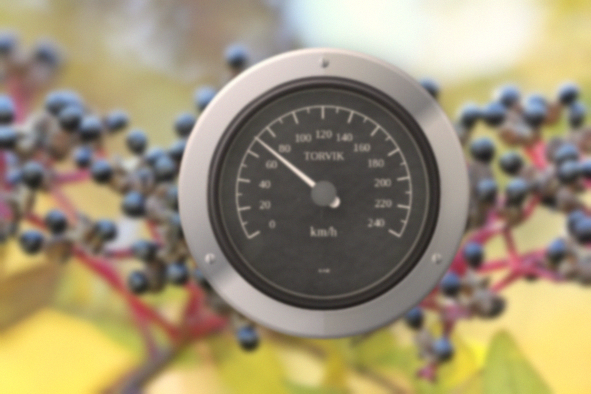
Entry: 70 km/h
